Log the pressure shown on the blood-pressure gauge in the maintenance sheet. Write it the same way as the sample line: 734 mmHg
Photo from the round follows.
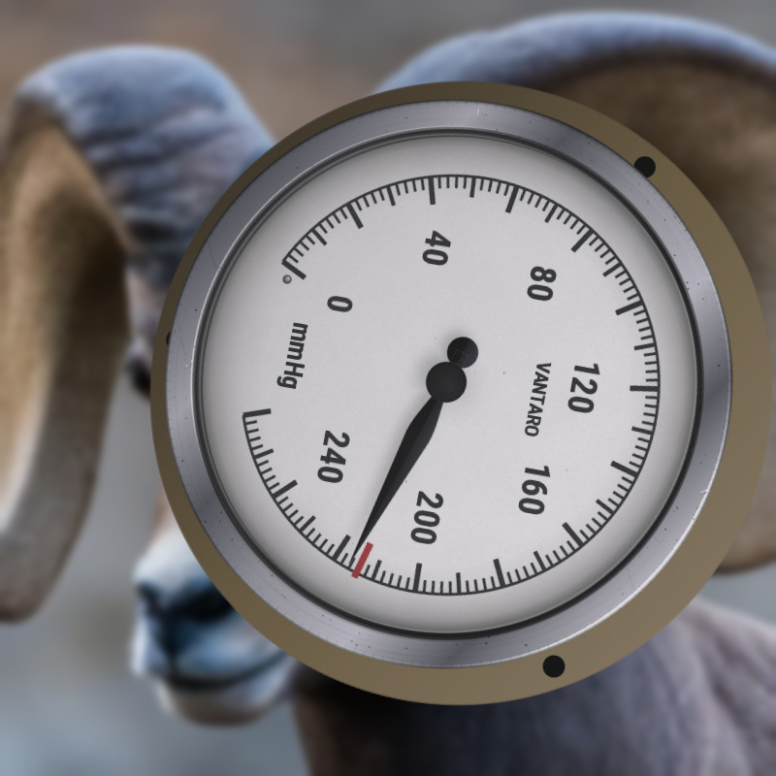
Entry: 216 mmHg
